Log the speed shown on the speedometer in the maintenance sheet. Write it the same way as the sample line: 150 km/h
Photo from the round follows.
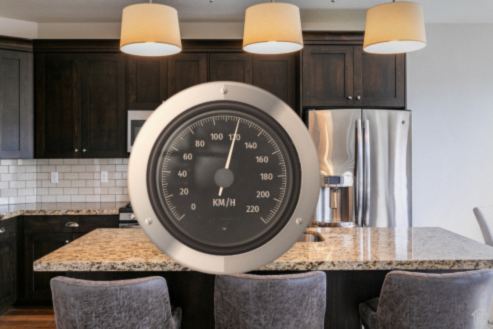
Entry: 120 km/h
